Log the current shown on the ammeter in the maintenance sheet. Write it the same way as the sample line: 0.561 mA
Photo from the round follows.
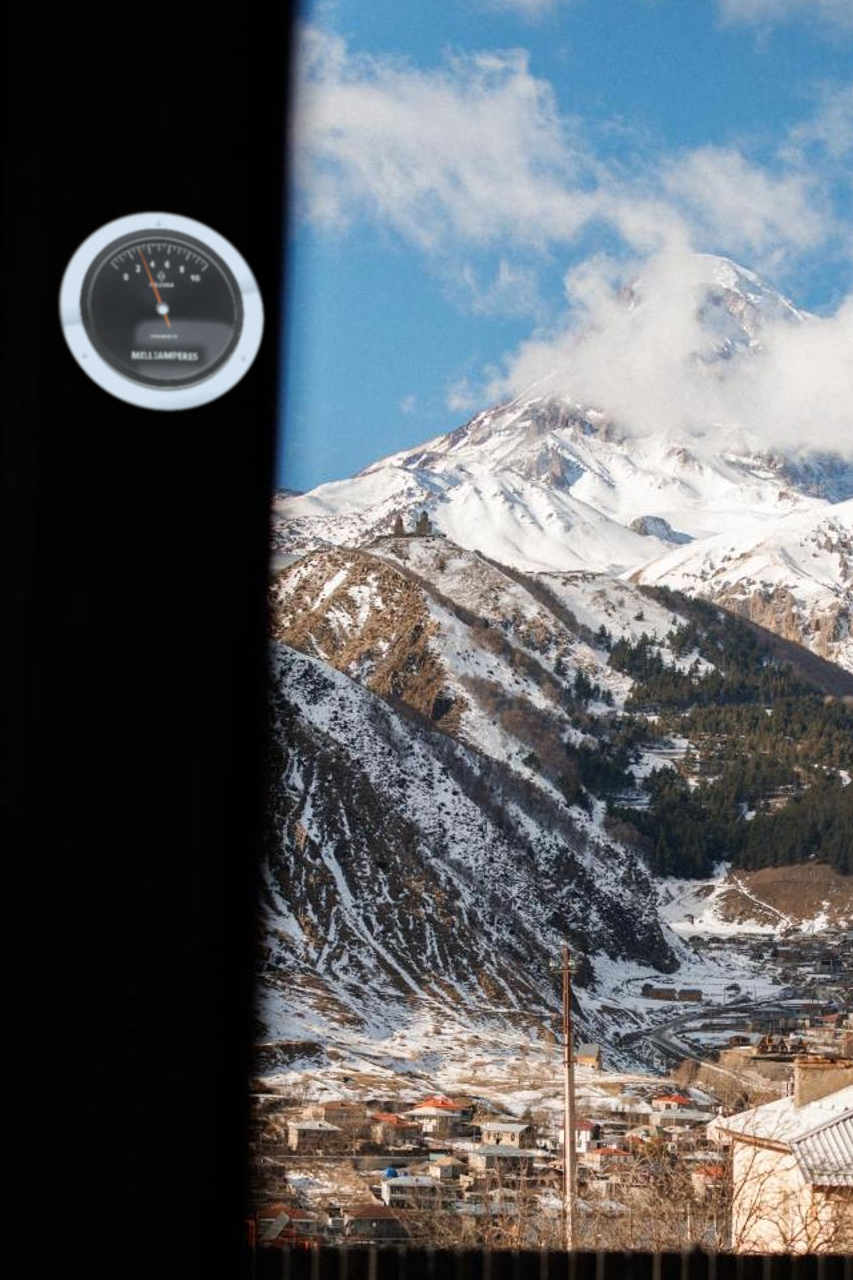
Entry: 3 mA
